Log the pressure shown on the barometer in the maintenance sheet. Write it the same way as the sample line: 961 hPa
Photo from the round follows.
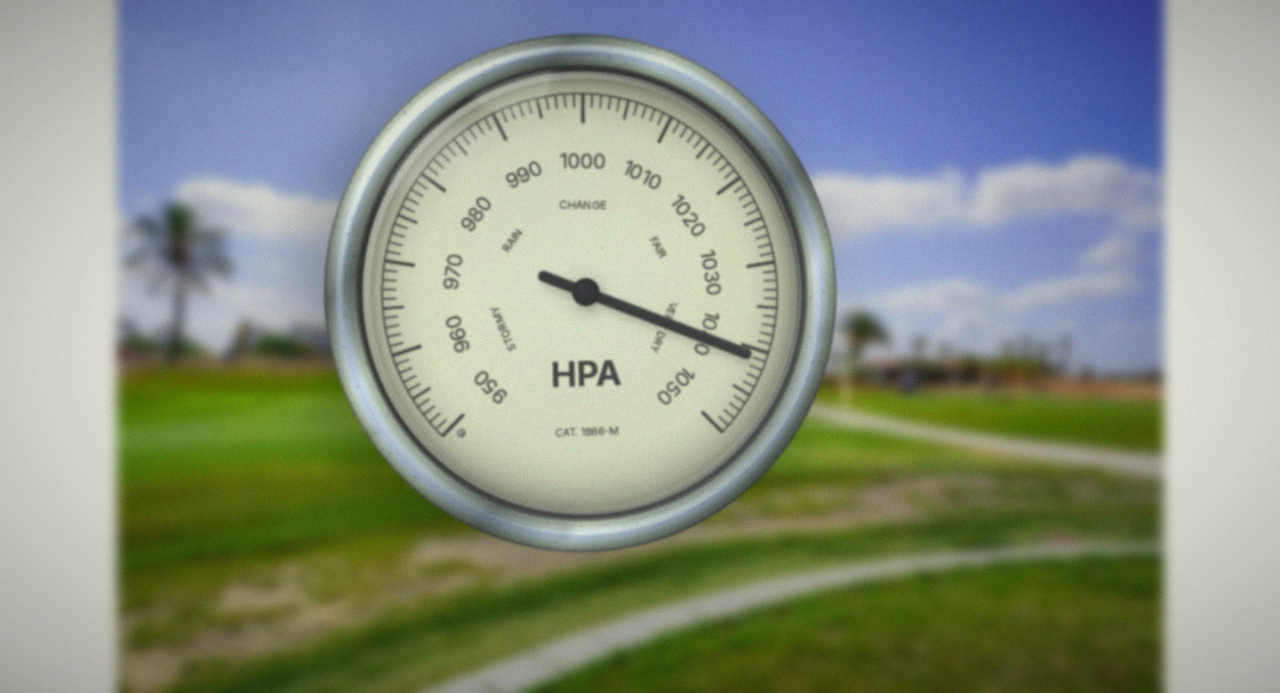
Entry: 1041 hPa
